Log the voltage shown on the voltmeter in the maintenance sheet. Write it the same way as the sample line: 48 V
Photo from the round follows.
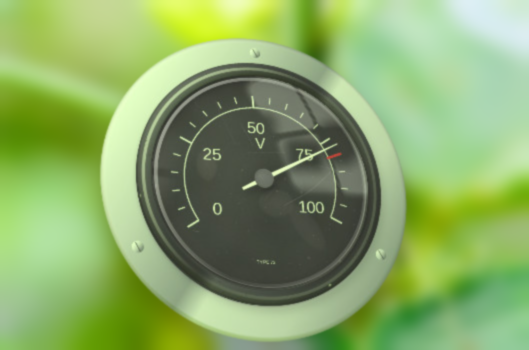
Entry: 77.5 V
